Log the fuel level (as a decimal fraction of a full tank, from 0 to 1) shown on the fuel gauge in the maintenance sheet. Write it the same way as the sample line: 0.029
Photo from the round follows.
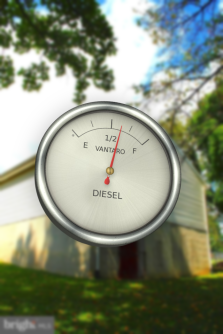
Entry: 0.625
